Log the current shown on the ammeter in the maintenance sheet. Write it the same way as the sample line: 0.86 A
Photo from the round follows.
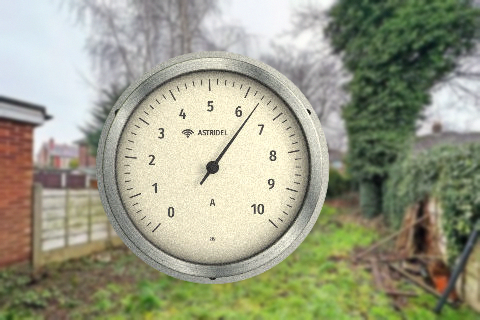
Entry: 6.4 A
